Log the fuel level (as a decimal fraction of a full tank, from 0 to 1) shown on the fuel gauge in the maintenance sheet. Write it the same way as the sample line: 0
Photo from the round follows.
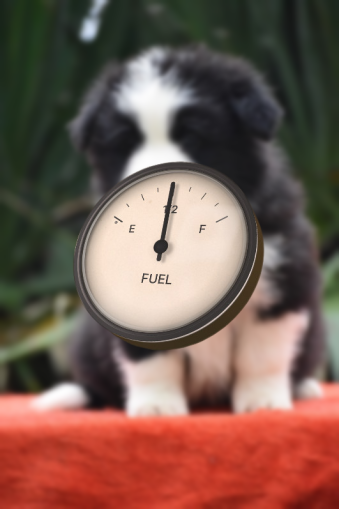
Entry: 0.5
